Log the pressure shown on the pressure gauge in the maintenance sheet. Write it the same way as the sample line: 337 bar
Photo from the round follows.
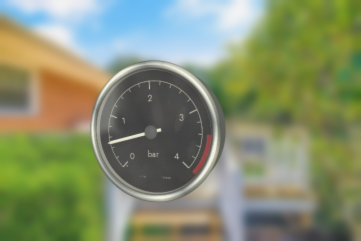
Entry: 0.5 bar
